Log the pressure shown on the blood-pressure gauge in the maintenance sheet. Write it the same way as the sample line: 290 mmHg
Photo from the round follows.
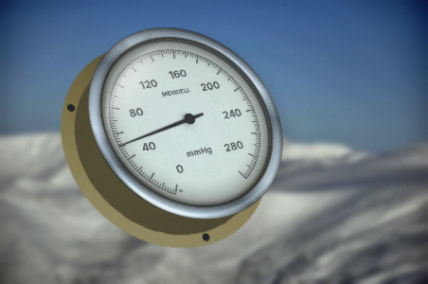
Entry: 50 mmHg
